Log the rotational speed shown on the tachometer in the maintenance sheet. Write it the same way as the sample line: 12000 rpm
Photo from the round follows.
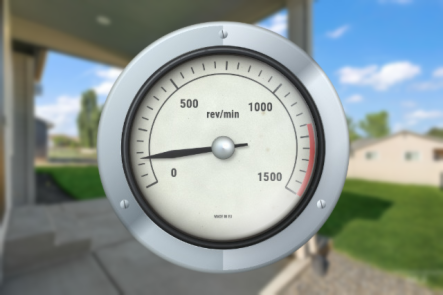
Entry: 125 rpm
